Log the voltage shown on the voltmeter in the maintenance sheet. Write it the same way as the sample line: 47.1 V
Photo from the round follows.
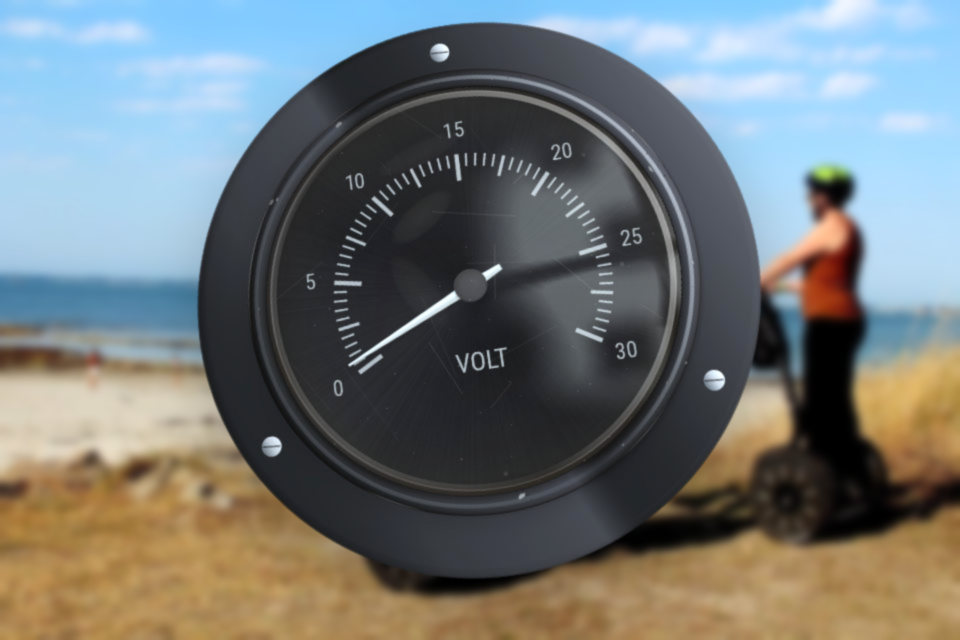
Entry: 0.5 V
